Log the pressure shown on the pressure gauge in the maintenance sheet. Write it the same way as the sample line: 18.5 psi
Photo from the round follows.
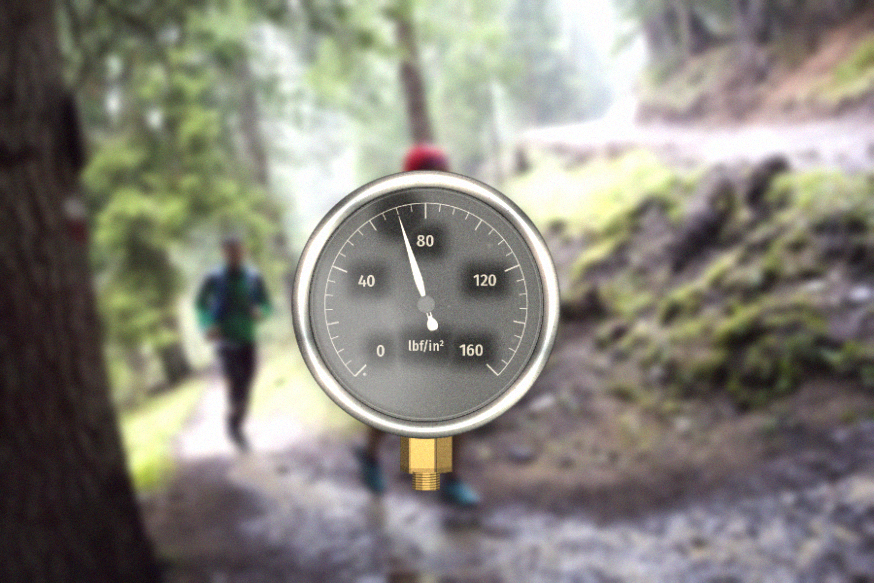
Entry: 70 psi
